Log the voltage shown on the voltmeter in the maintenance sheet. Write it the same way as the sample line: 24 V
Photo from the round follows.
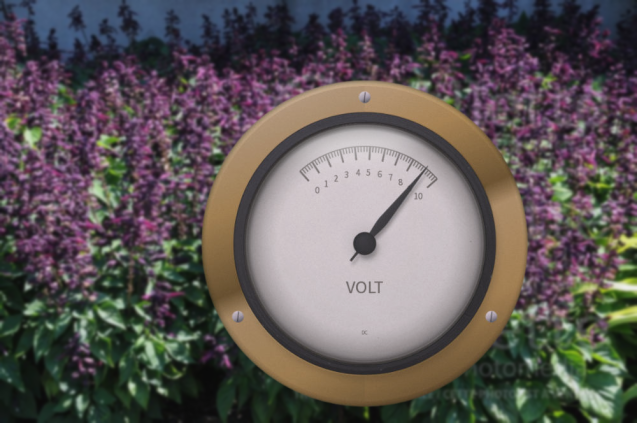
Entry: 9 V
